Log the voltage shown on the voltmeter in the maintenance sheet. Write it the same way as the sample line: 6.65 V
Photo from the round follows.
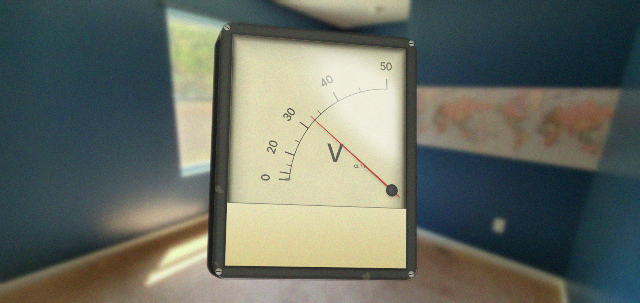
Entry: 32.5 V
